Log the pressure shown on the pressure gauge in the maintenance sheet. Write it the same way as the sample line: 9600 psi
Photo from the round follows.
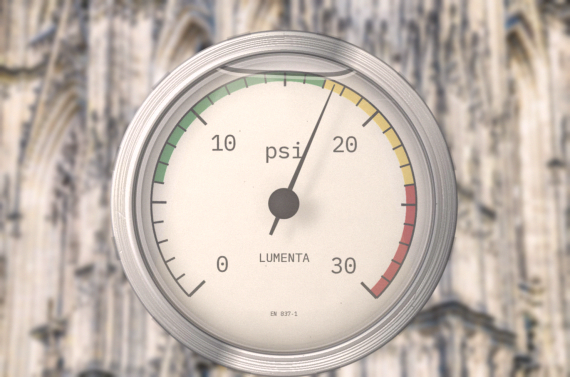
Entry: 17.5 psi
